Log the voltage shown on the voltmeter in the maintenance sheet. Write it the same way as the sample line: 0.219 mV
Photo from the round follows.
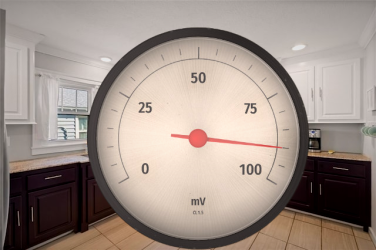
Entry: 90 mV
